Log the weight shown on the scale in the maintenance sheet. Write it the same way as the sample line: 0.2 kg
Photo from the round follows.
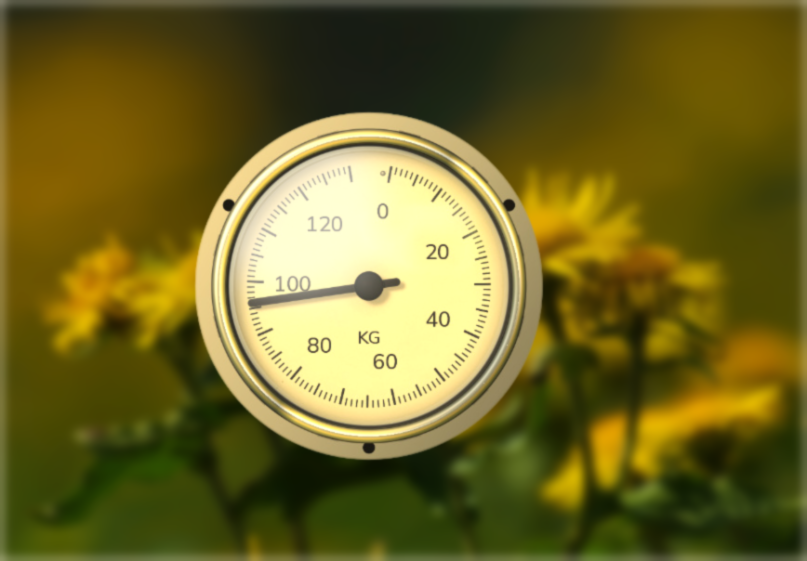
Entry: 96 kg
